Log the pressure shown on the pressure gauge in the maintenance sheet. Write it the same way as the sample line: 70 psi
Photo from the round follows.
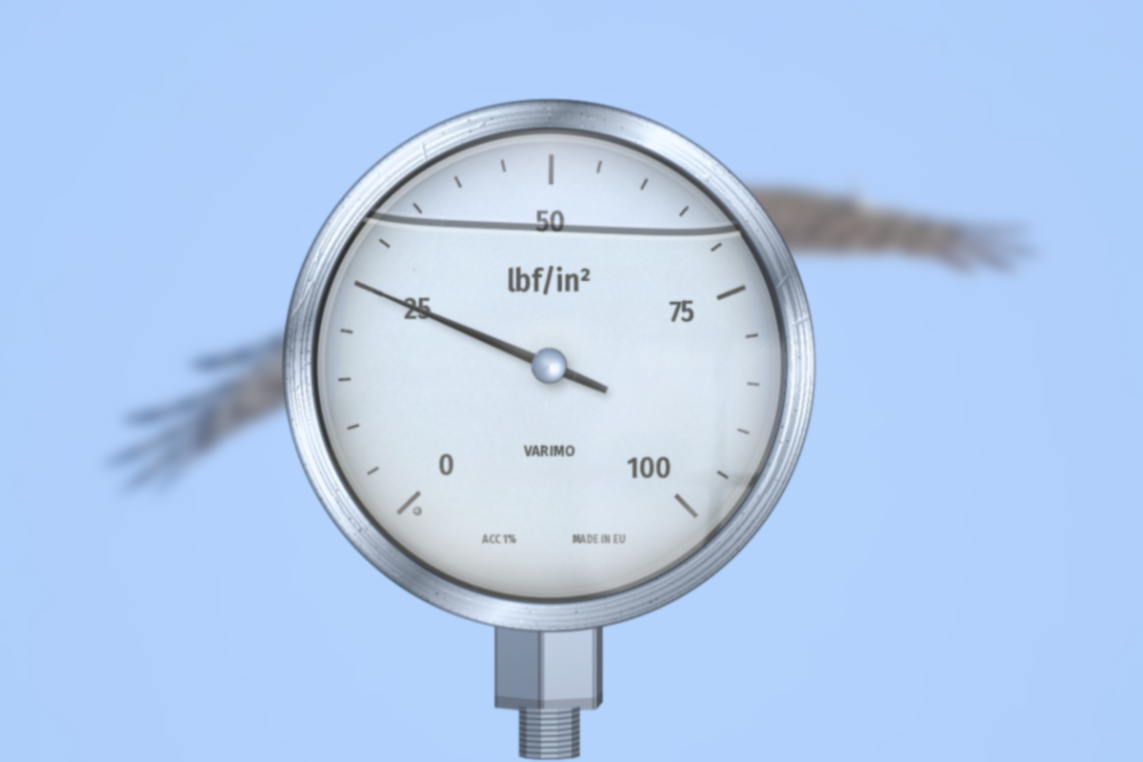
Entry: 25 psi
